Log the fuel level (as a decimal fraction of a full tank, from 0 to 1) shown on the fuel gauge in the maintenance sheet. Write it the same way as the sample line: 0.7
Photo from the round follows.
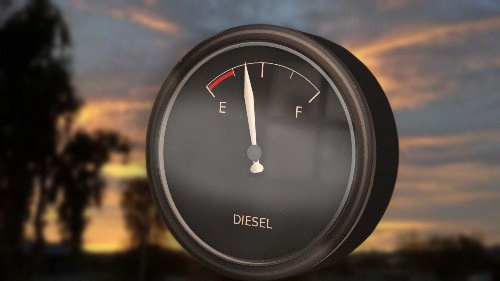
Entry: 0.375
